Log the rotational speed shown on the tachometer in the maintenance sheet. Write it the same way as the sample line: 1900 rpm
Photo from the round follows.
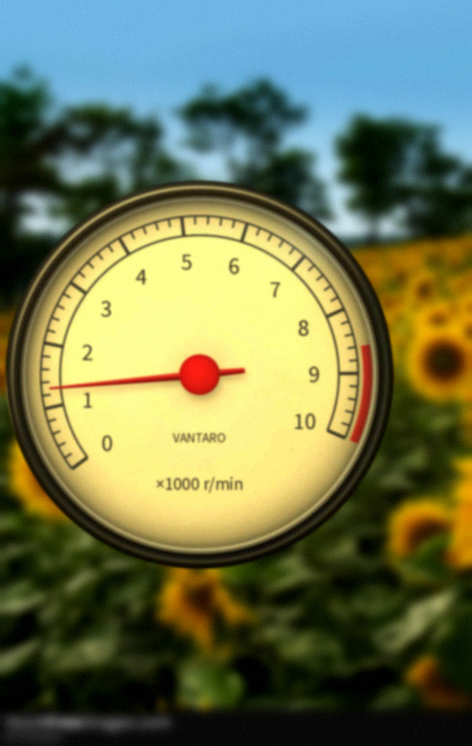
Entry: 1300 rpm
